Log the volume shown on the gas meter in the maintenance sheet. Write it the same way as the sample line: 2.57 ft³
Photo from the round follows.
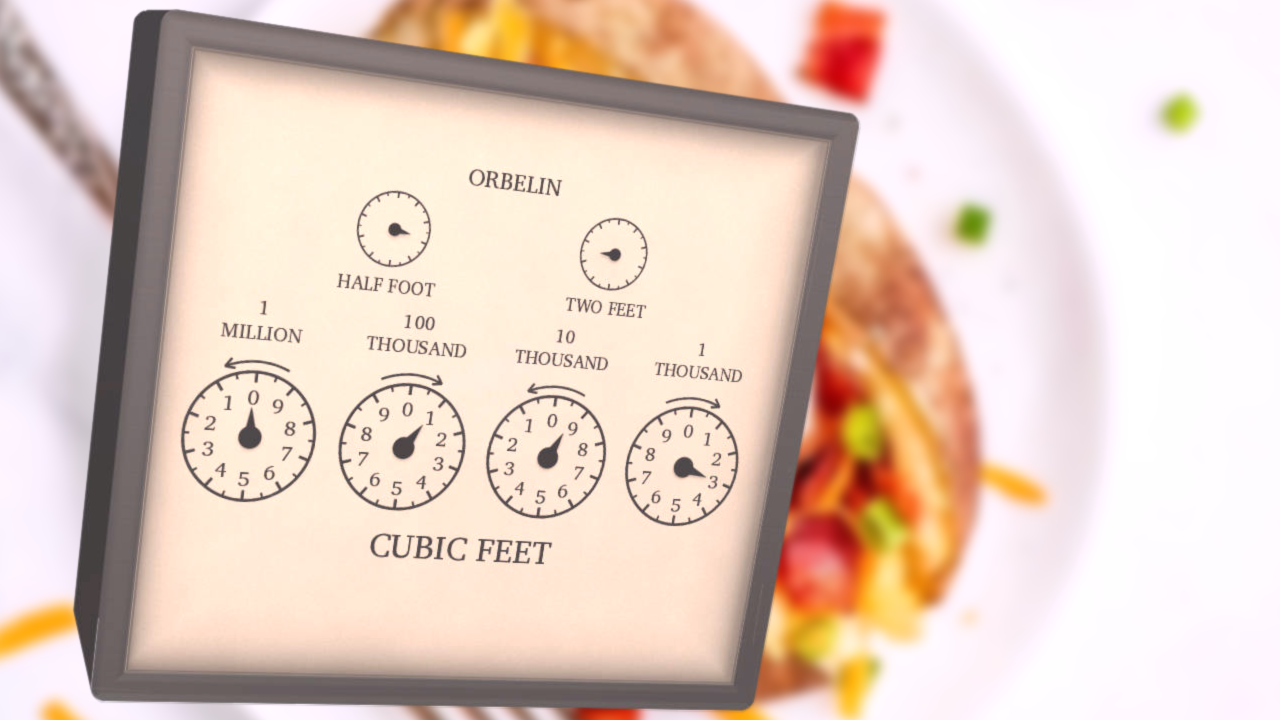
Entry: 9300 ft³
